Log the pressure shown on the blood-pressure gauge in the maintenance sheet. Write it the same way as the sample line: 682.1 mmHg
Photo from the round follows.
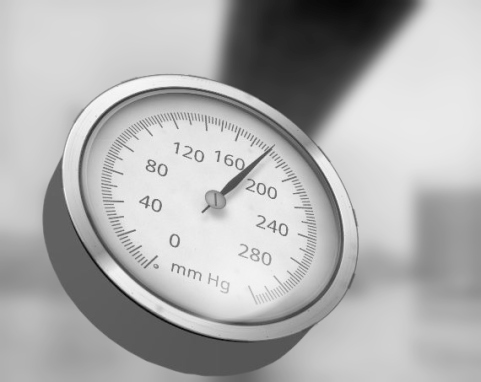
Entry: 180 mmHg
